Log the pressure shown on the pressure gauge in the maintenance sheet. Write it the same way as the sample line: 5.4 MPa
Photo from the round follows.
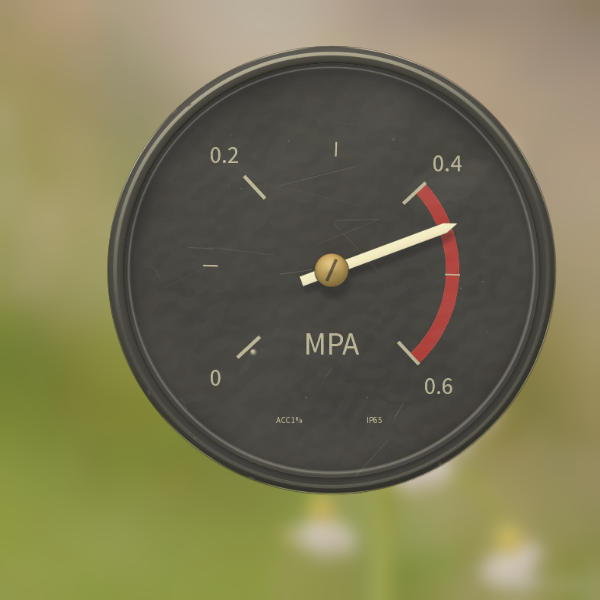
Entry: 0.45 MPa
